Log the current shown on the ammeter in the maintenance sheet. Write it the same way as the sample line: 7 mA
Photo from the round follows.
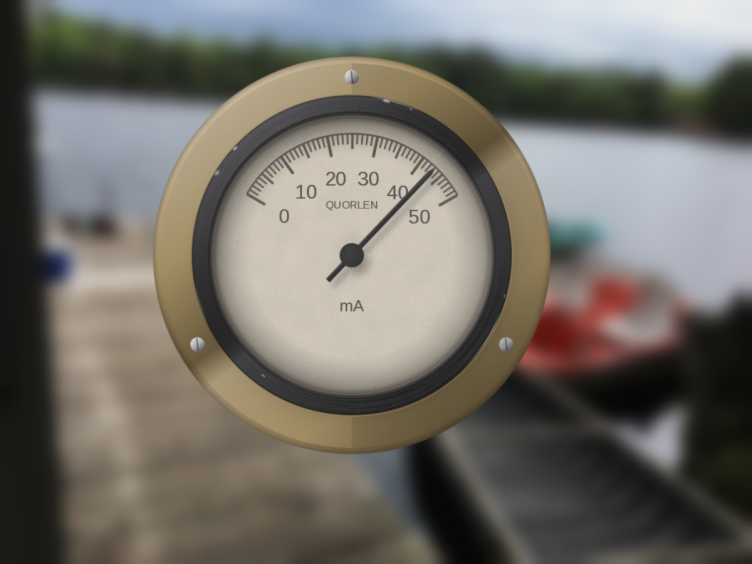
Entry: 43 mA
